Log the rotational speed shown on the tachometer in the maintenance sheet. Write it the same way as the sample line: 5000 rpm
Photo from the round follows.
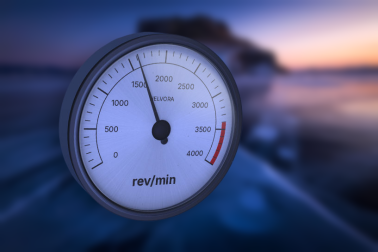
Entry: 1600 rpm
